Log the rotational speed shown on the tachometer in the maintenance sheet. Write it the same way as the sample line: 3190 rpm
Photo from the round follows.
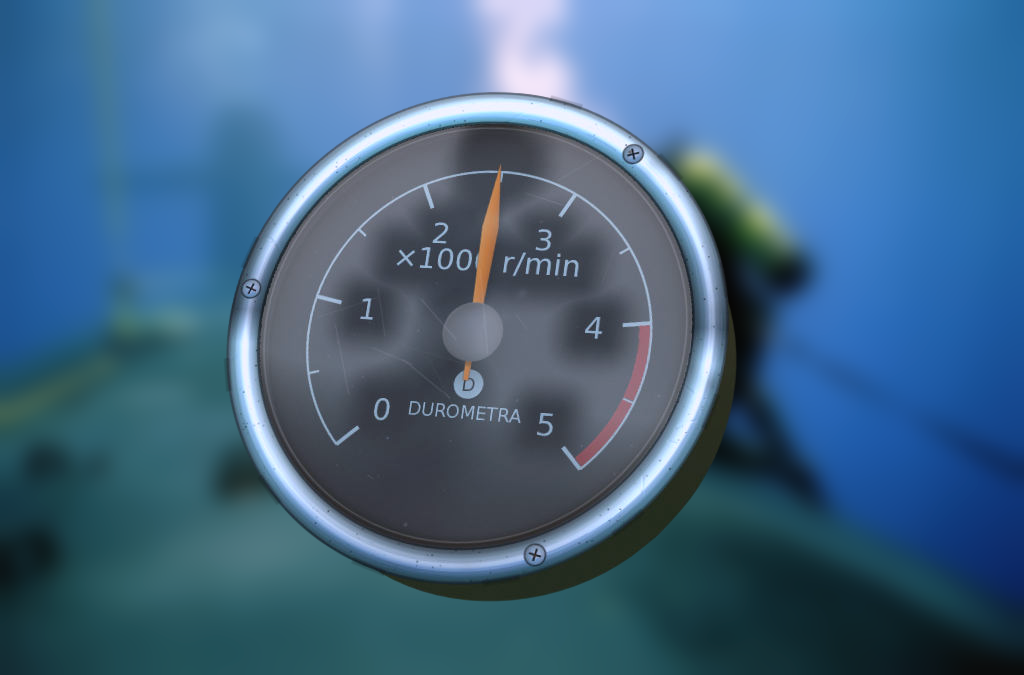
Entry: 2500 rpm
